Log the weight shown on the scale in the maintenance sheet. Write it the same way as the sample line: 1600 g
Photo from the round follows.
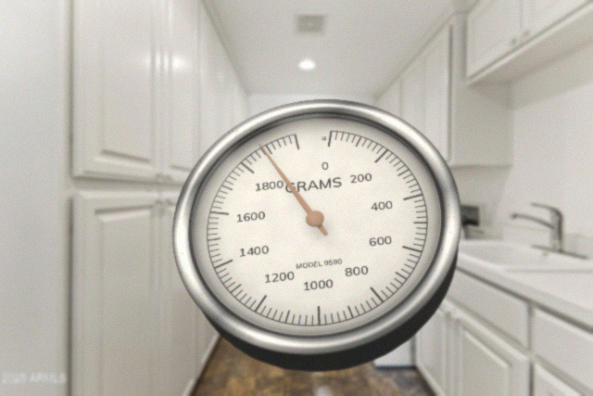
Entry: 1880 g
